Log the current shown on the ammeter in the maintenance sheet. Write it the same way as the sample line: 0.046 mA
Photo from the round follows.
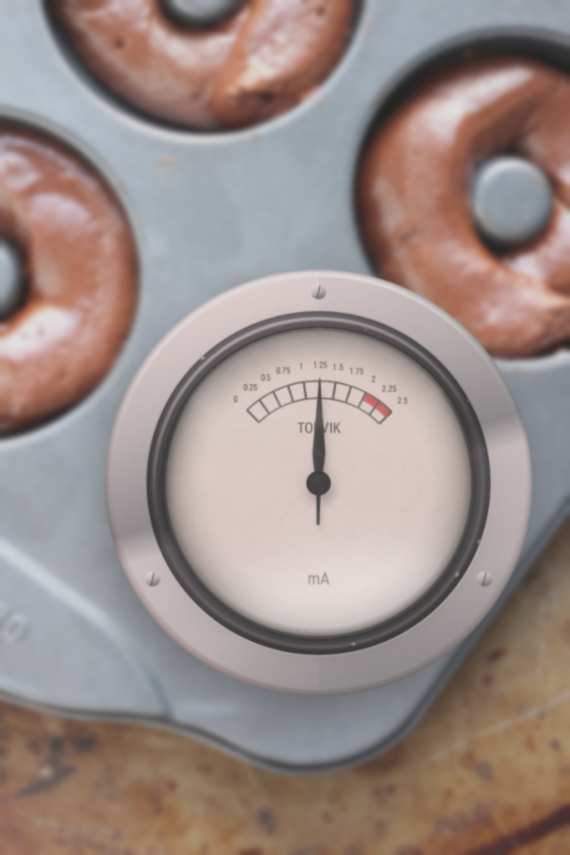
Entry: 1.25 mA
